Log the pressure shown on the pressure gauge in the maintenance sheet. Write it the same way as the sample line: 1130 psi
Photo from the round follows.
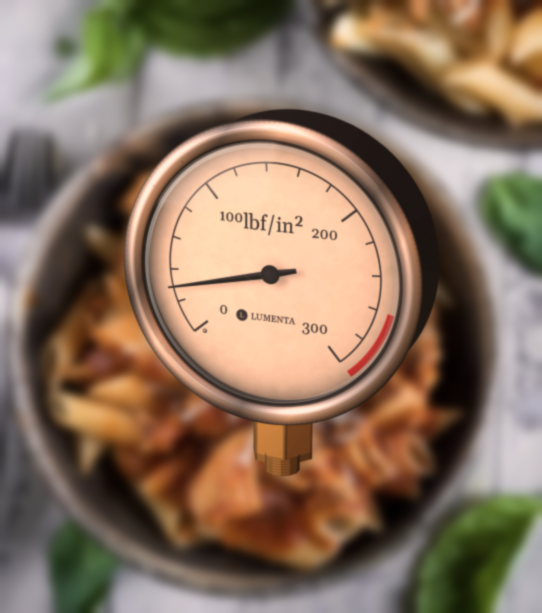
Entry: 30 psi
